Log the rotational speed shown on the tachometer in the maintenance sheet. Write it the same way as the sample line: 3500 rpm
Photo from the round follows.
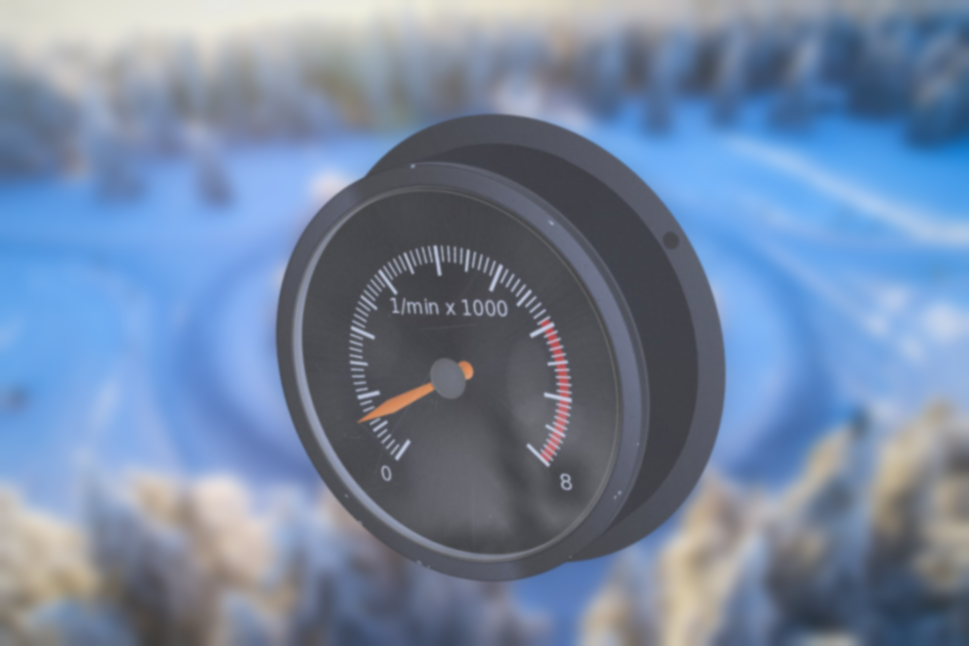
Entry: 700 rpm
